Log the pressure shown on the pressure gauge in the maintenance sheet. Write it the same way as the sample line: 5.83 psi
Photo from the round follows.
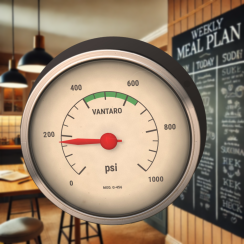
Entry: 175 psi
